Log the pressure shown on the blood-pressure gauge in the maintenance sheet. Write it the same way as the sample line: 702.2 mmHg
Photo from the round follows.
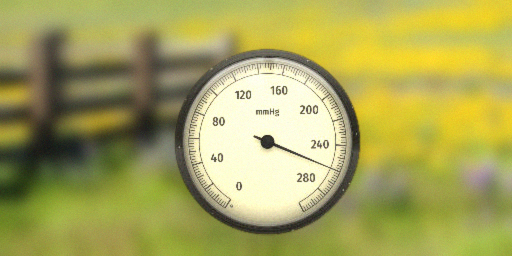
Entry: 260 mmHg
